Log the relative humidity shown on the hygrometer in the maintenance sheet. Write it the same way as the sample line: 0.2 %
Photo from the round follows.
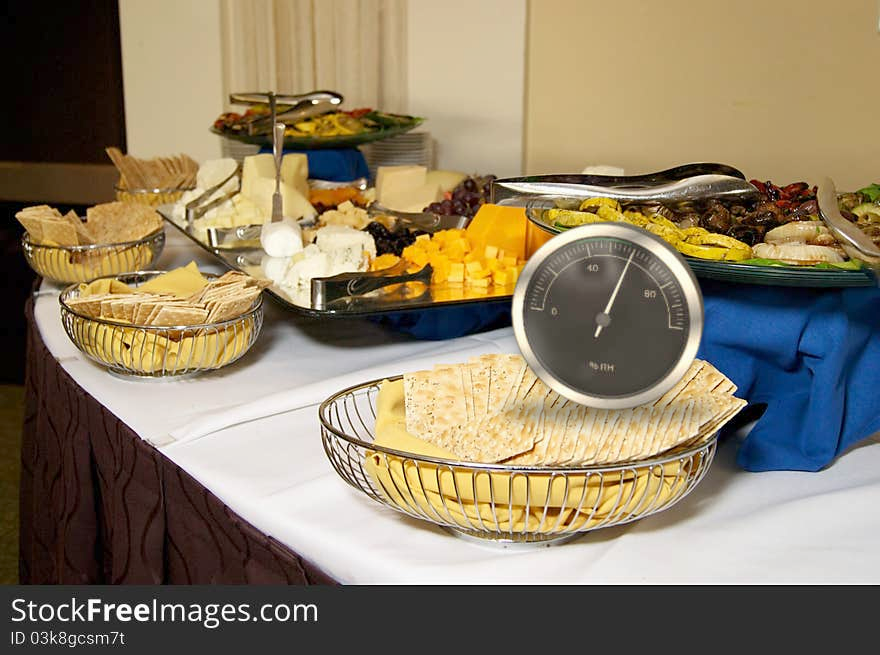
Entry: 60 %
